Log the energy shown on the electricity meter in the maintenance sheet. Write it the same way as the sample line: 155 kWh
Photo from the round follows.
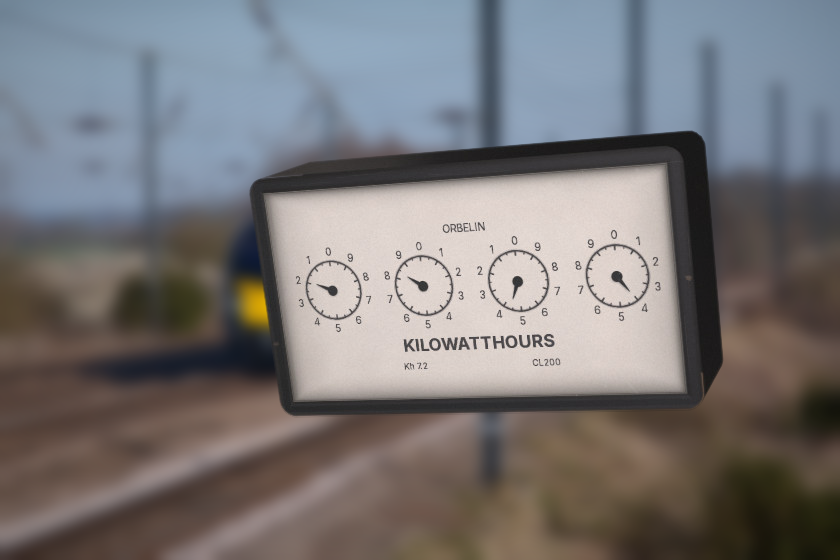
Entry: 1844 kWh
